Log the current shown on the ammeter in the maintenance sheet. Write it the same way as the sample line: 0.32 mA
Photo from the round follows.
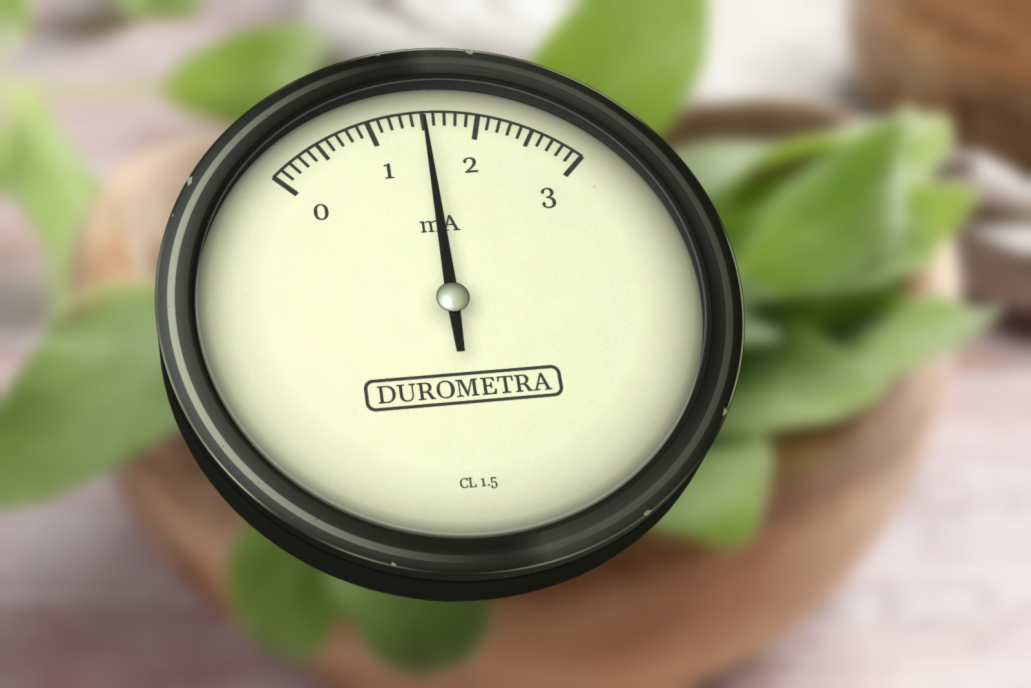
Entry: 1.5 mA
